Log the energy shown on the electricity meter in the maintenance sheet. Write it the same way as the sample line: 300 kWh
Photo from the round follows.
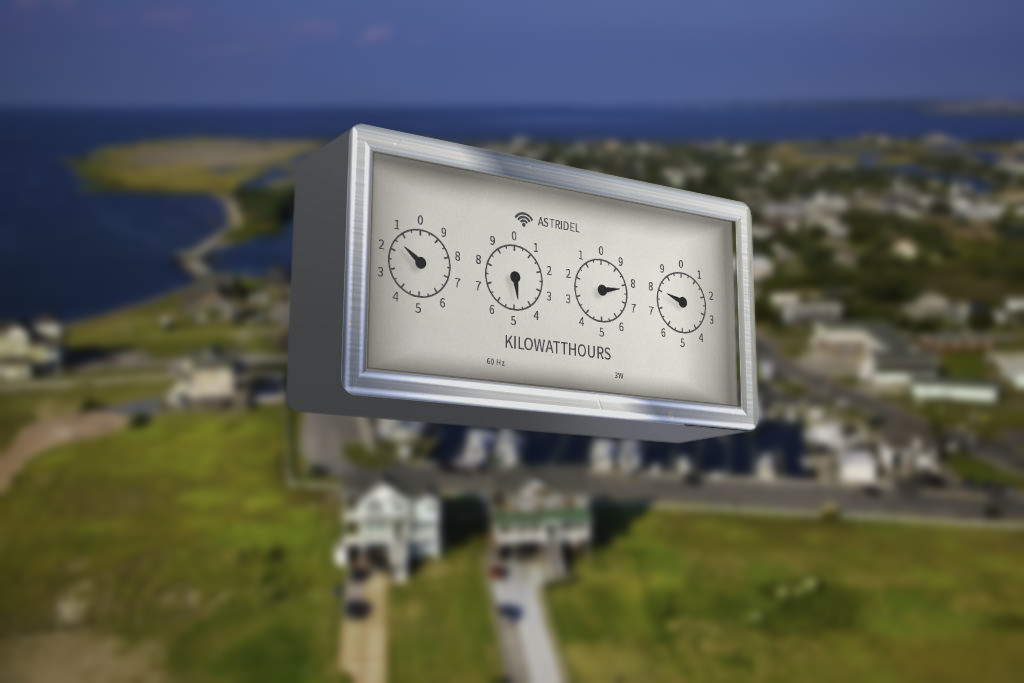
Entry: 1478 kWh
